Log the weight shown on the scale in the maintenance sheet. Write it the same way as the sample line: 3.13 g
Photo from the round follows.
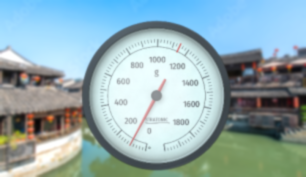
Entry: 100 g
